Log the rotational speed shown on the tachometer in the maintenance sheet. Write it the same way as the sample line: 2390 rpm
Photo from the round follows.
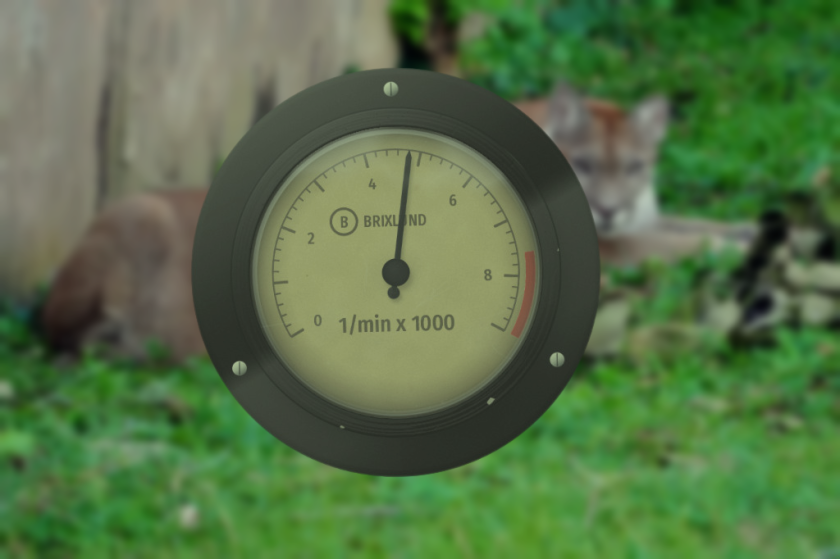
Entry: 4800 rpm
